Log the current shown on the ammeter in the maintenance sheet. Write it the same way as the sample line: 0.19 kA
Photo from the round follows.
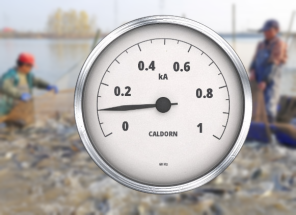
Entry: 0.1 kA
